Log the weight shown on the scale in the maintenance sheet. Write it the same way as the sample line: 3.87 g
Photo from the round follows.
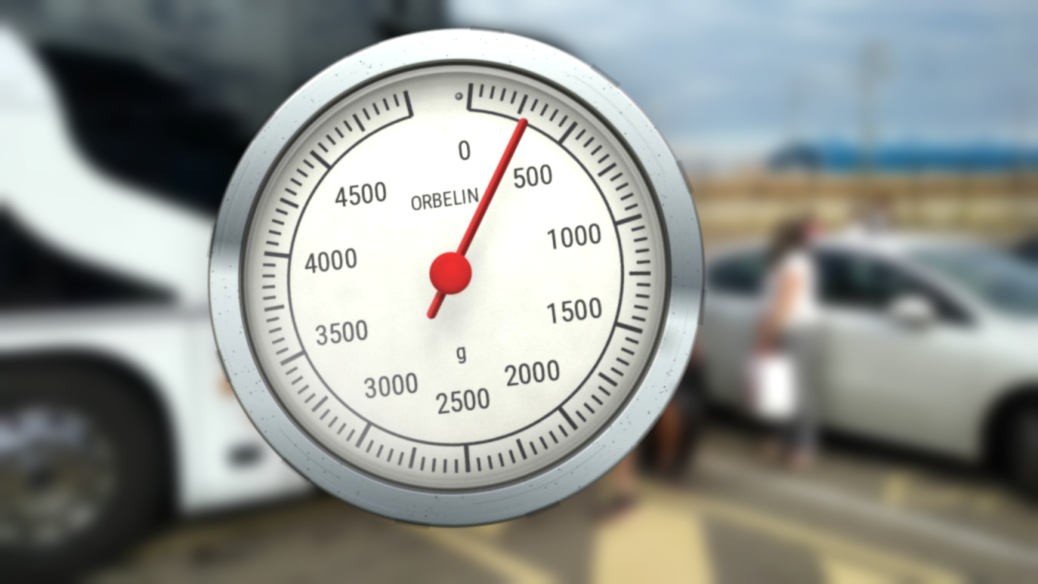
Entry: 300 g
